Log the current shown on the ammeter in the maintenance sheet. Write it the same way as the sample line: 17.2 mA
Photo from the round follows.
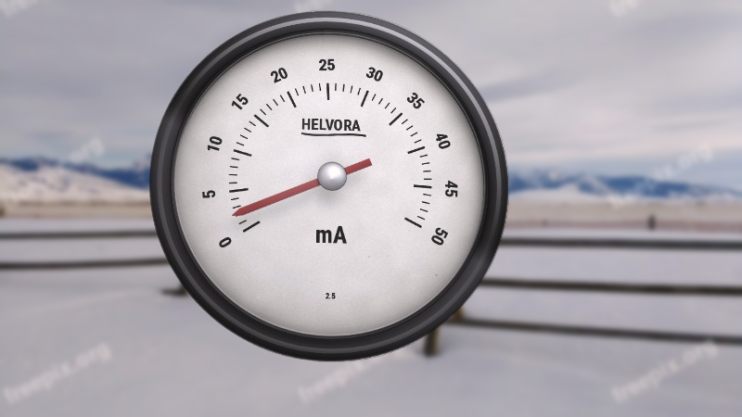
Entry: 2 mA
